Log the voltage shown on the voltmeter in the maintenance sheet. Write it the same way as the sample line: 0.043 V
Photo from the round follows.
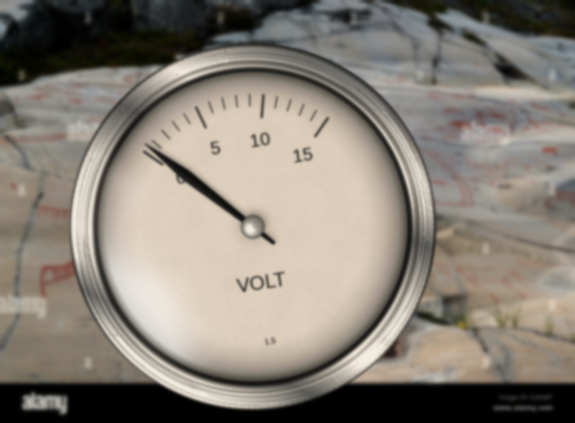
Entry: 0.5 V
